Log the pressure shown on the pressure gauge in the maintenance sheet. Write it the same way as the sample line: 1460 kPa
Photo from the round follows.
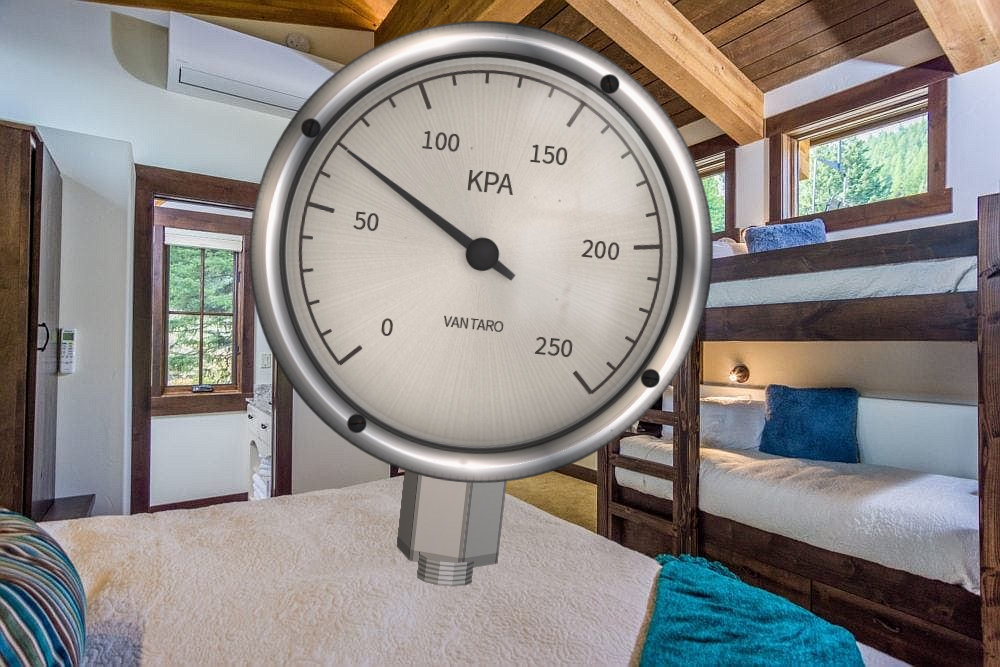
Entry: 70 kPa
